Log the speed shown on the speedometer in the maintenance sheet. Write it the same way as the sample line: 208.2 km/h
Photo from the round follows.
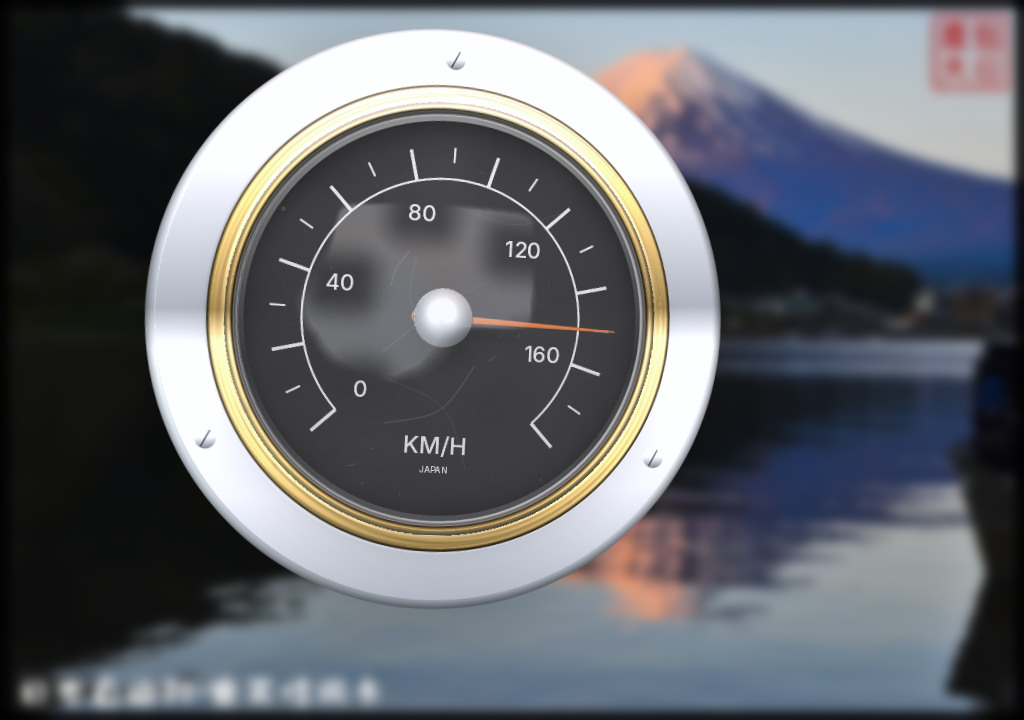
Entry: 150 km/h
